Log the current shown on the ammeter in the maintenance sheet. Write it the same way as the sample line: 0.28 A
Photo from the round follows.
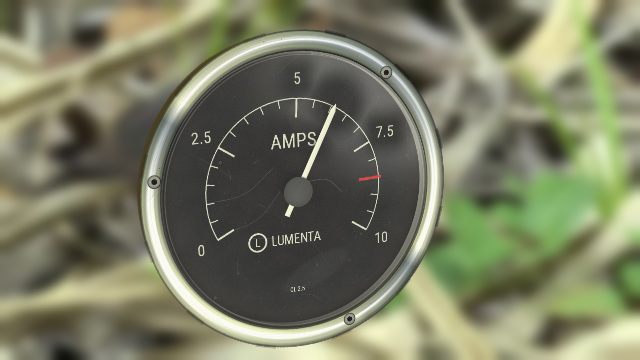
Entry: 6 A
